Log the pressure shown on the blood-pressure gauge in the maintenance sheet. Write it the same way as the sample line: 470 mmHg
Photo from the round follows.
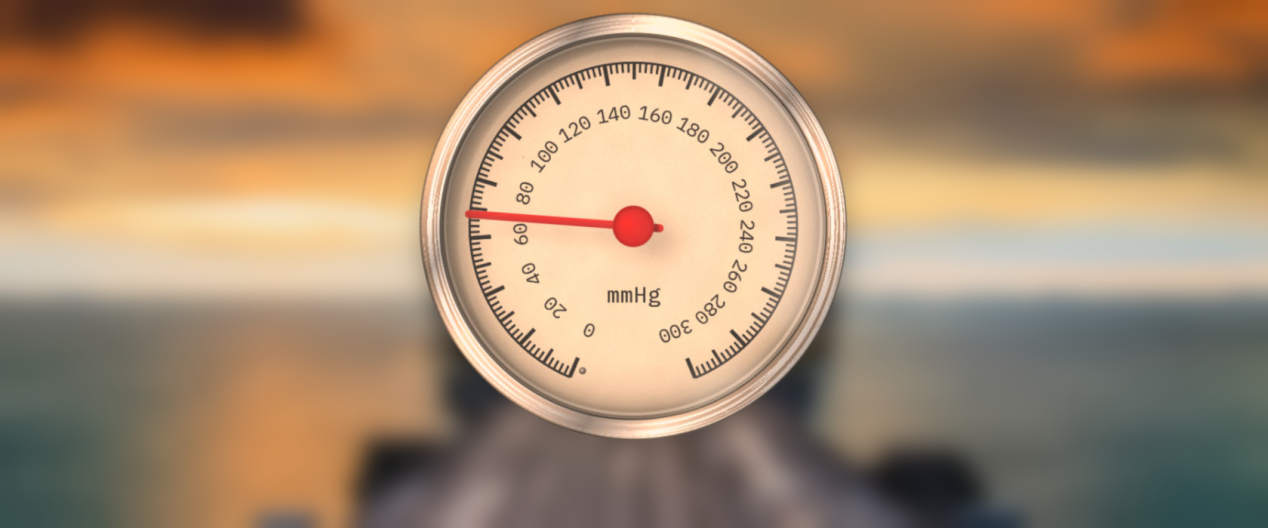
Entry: 68 mmHg
